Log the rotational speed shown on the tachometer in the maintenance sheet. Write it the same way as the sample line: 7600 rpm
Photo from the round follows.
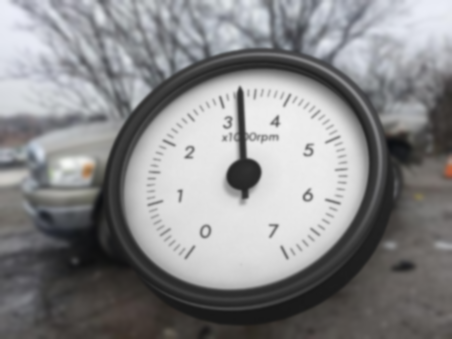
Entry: 3300 rpm
